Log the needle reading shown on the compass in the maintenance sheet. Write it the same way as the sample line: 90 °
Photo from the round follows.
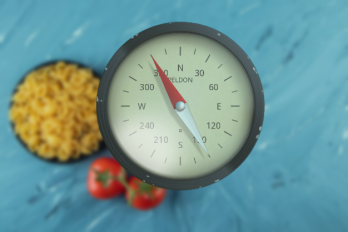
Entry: 330 °
